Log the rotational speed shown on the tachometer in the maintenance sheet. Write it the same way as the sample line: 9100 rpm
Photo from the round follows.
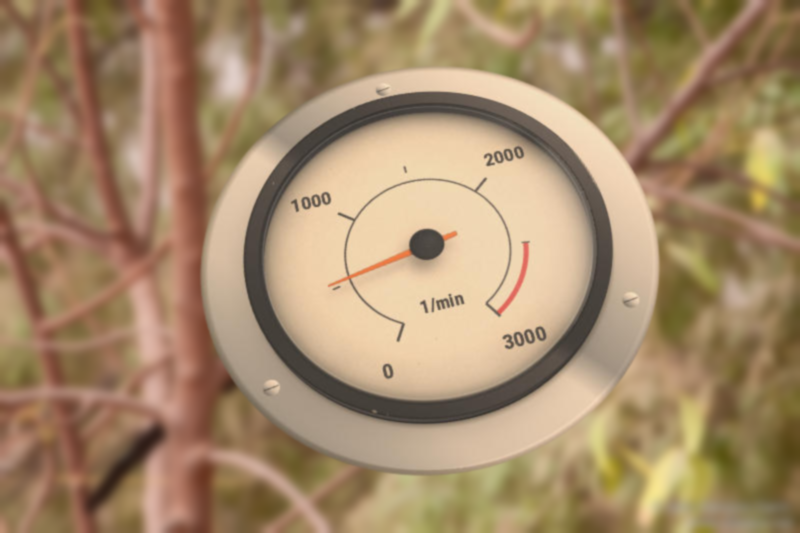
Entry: 500 rpm
